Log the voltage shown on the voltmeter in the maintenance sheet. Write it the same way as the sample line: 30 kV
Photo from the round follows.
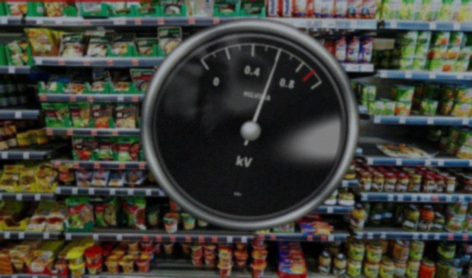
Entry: 0.6 kV
